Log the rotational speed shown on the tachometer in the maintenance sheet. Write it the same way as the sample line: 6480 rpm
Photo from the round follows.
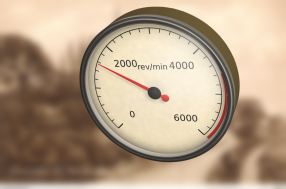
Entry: 1600 rpm
